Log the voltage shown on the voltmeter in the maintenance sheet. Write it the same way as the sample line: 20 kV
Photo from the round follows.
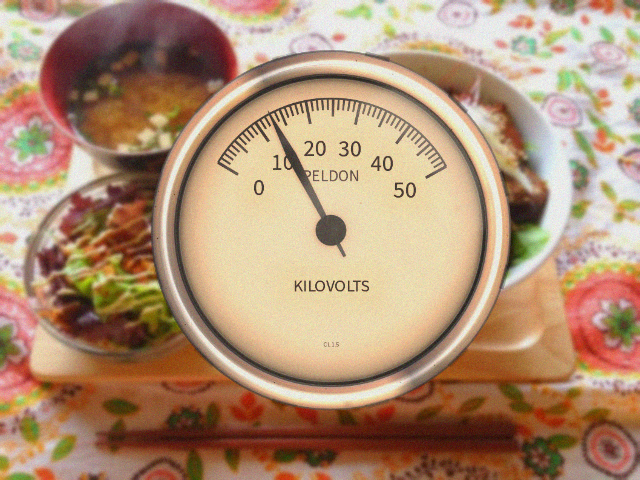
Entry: 13 kV
